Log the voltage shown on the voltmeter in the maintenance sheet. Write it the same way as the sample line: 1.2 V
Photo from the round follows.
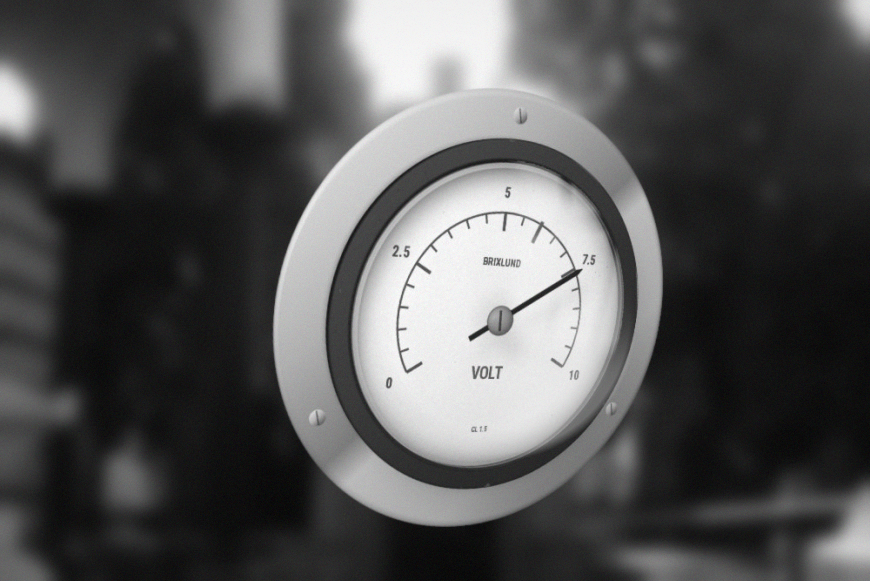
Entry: 7.5 V
